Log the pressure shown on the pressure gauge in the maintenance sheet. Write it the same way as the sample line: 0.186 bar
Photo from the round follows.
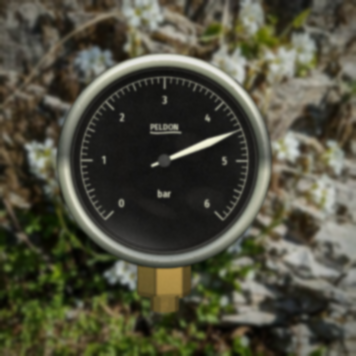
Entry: 4.5 bar
